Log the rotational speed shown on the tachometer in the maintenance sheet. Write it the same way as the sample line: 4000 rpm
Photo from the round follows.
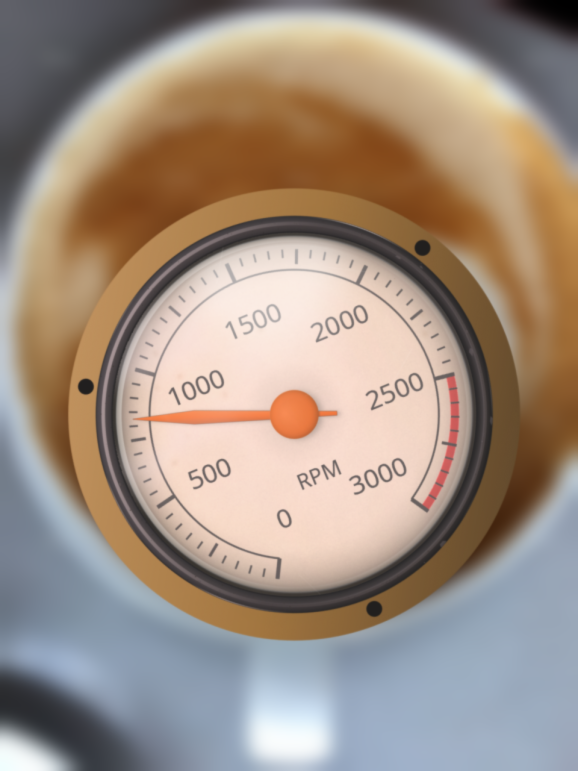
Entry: 825 rpm
